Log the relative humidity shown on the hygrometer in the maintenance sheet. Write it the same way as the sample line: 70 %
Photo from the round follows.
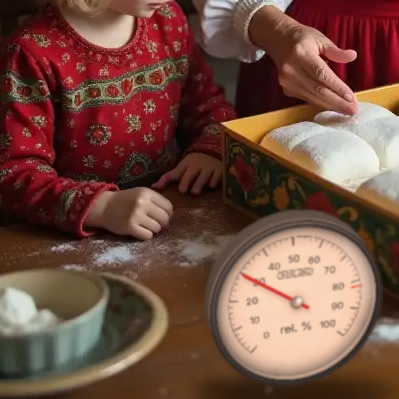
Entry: 30 %
